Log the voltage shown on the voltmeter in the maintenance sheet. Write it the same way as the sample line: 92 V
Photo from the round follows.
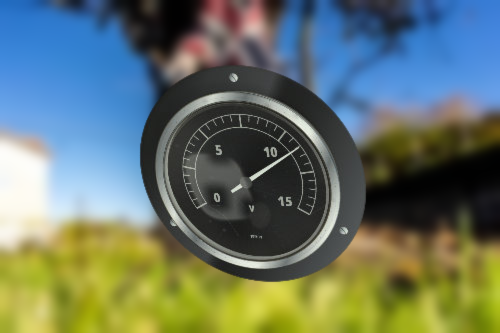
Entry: 11 V
